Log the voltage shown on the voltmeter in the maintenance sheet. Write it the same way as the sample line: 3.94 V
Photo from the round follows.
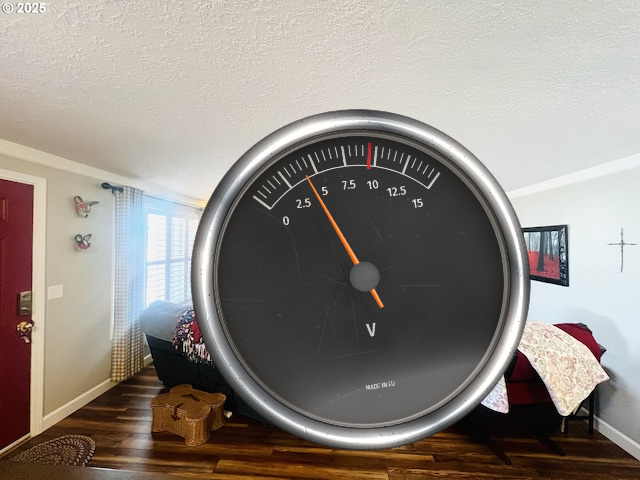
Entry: 4 V
